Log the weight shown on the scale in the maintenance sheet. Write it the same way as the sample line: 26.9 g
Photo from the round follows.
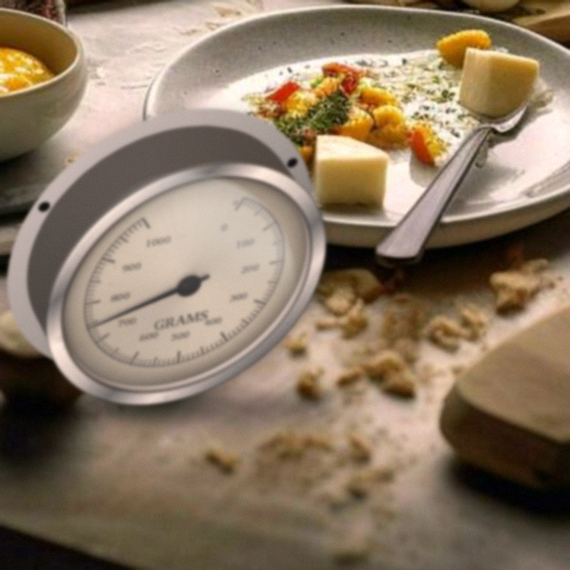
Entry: 750 g
